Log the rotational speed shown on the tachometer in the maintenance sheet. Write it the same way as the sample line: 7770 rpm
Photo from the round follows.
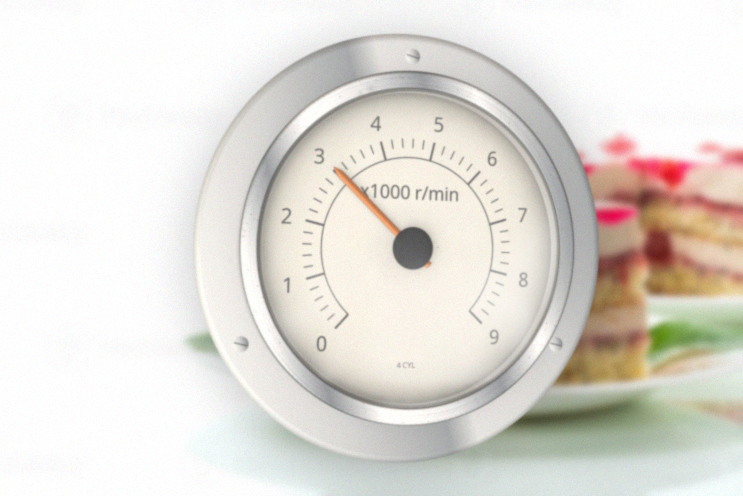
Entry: 3000 rpm
